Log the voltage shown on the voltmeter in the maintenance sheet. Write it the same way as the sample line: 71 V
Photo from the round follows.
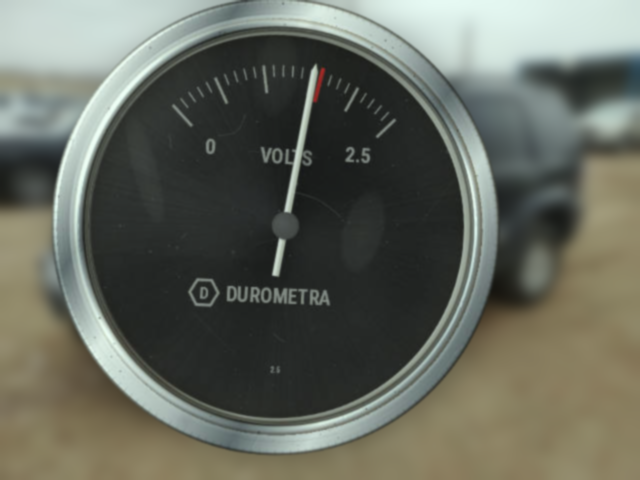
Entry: 1.5 V
